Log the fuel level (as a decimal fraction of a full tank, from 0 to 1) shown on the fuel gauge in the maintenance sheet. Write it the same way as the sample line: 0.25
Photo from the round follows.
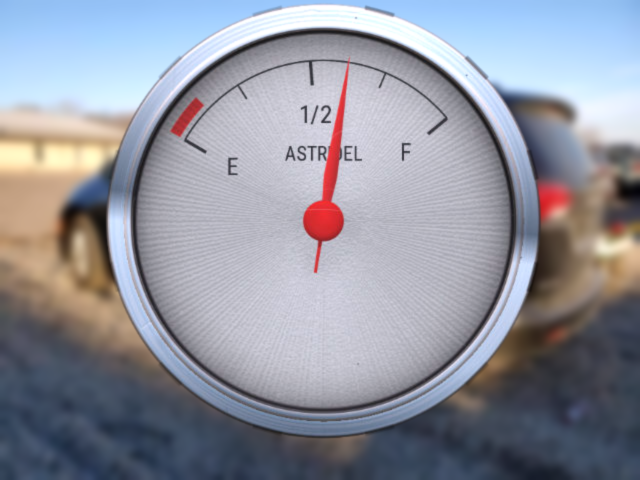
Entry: 0.625
